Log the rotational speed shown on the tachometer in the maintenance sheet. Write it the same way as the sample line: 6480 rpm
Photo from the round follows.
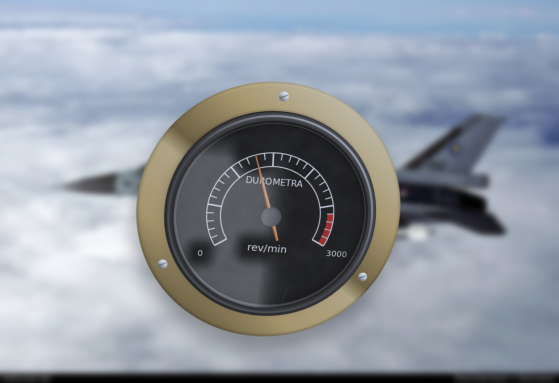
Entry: 1300 rpm
